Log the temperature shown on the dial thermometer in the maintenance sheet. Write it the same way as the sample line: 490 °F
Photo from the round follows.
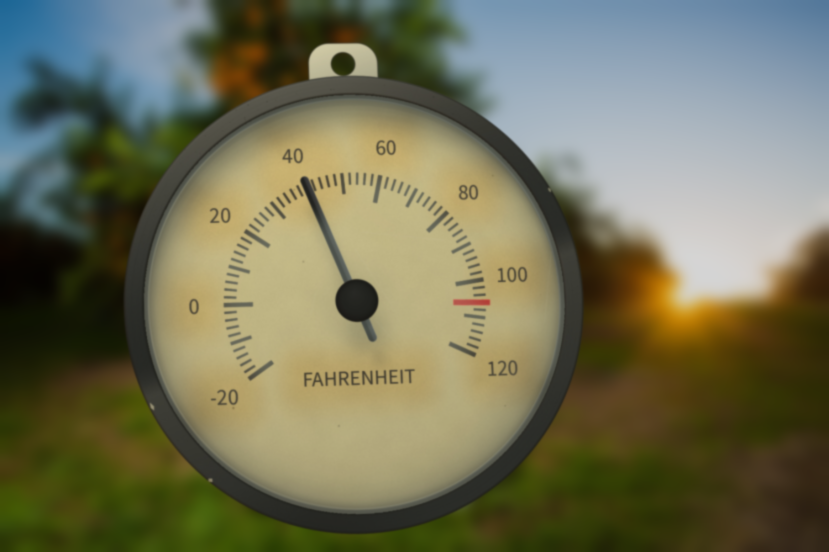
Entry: 40 °F
